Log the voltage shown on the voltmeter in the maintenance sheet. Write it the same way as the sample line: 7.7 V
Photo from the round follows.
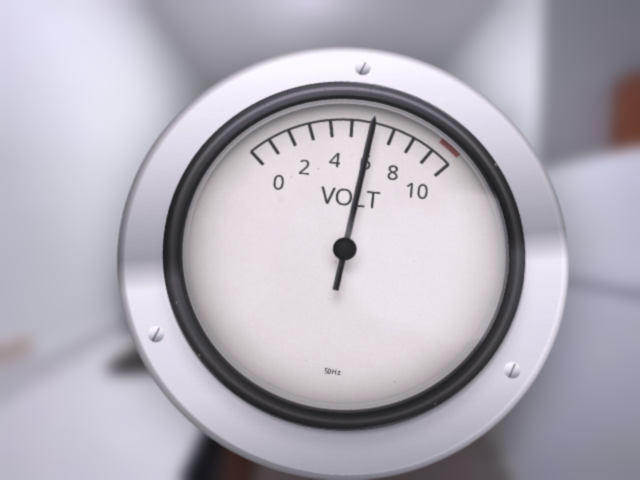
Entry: 6 V
